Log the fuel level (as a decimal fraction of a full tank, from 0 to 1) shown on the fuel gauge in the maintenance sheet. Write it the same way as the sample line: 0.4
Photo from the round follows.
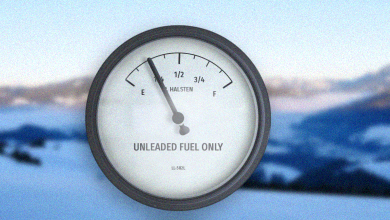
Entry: 0.25
